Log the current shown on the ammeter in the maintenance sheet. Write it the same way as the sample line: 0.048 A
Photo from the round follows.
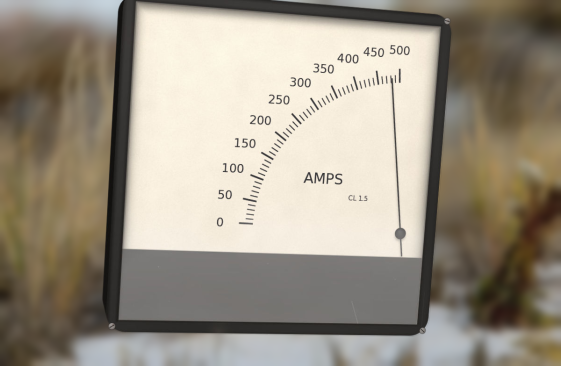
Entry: 480 A
